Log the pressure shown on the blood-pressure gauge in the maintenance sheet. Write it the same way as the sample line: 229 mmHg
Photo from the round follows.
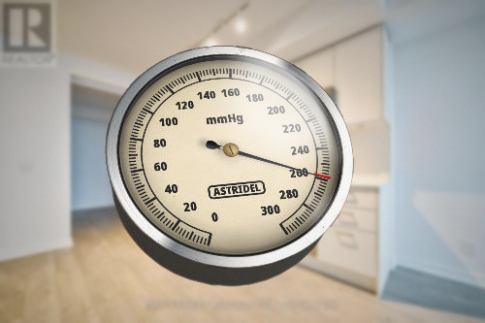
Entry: 260 mmHg
